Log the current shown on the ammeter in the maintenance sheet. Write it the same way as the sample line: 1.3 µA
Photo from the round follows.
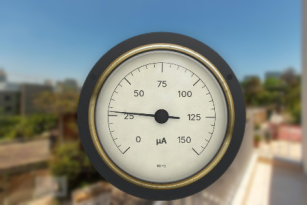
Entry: 27.5 µA
